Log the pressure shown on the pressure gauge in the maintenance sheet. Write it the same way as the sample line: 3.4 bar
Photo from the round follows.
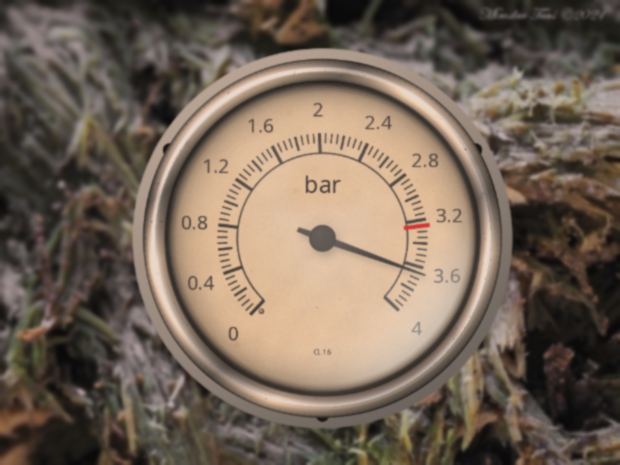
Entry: 3.65 bar
